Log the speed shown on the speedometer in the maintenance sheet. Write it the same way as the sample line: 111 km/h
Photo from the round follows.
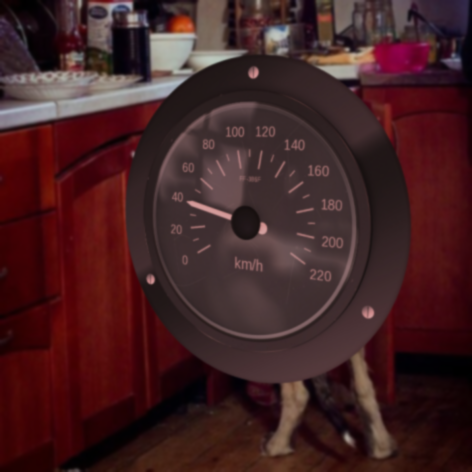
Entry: 40 km/h
